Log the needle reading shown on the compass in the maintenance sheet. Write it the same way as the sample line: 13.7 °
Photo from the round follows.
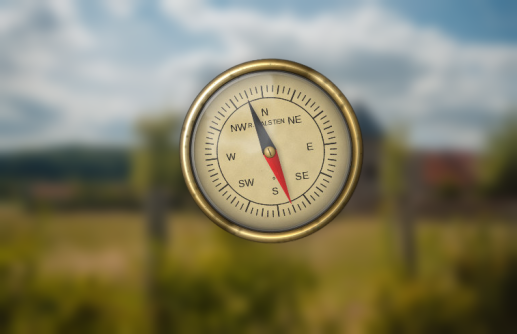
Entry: 165 °
